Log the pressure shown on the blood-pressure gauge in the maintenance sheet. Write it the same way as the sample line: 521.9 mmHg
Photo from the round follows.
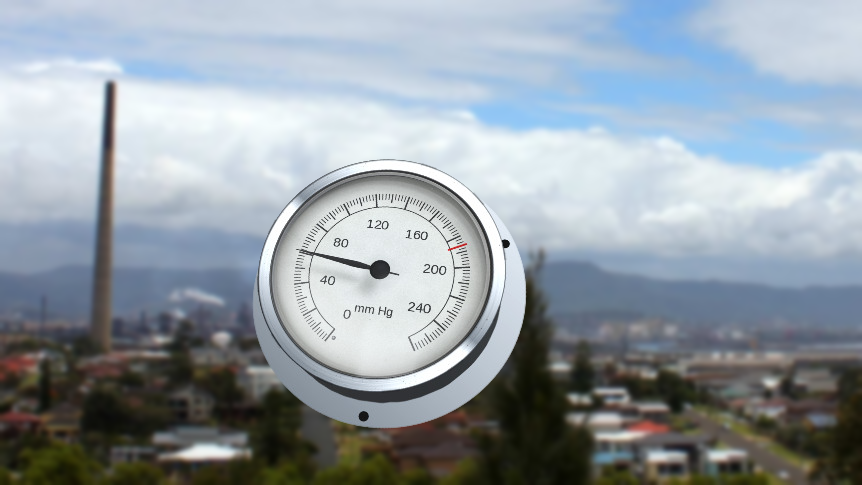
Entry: 60 mmHg
